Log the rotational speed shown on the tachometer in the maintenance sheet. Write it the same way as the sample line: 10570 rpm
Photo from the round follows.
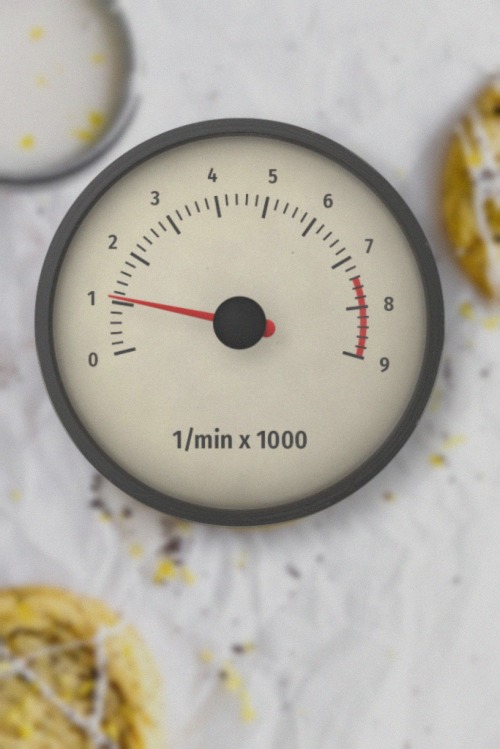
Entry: 1100 rpm
